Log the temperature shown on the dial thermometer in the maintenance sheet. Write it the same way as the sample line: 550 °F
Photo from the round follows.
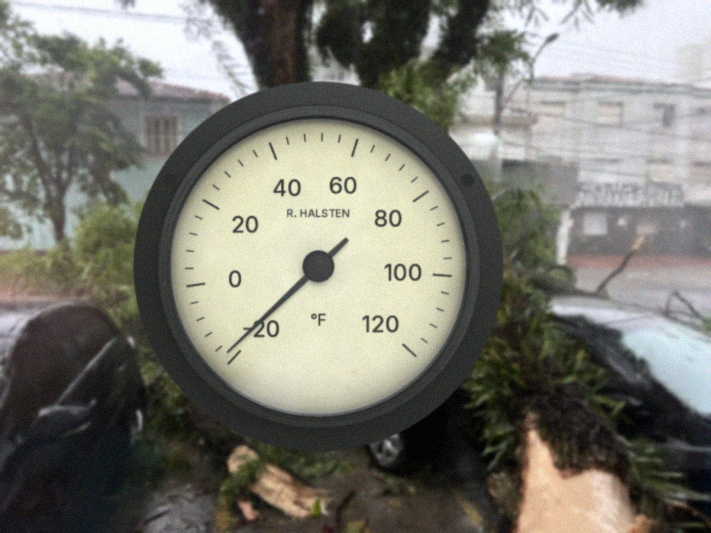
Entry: -18 °F
